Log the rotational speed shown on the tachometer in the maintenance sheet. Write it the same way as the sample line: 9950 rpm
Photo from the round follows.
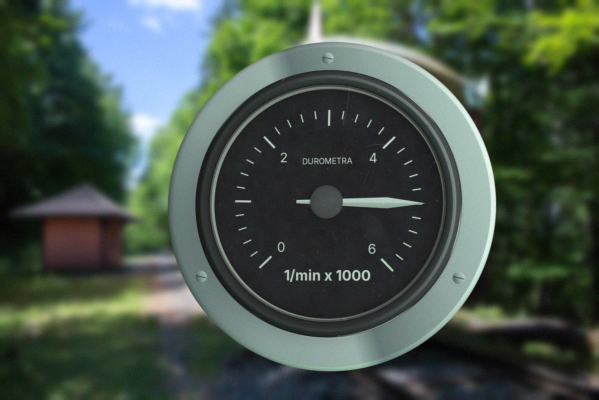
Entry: 5000 rpm
